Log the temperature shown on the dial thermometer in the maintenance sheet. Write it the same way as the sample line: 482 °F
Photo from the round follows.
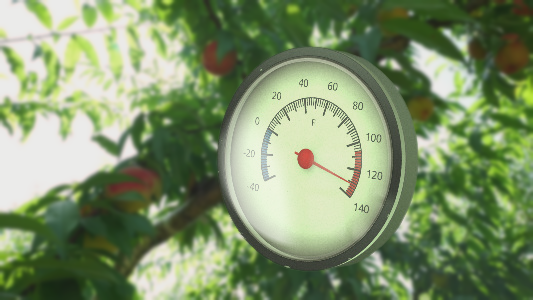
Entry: 130 °F
